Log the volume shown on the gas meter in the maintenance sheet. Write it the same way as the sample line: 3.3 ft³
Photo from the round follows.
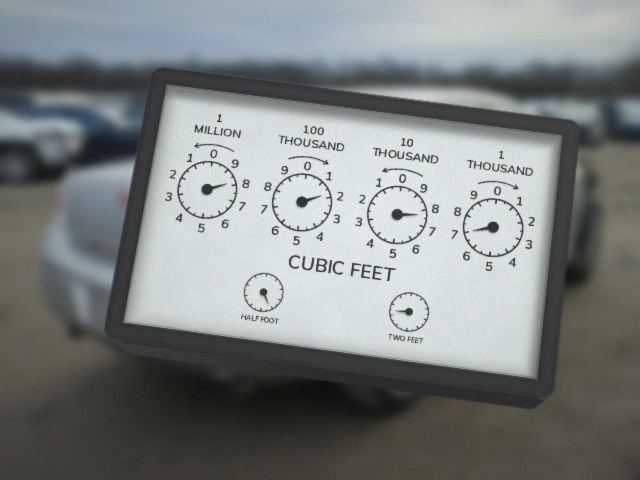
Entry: 817700 ft³
